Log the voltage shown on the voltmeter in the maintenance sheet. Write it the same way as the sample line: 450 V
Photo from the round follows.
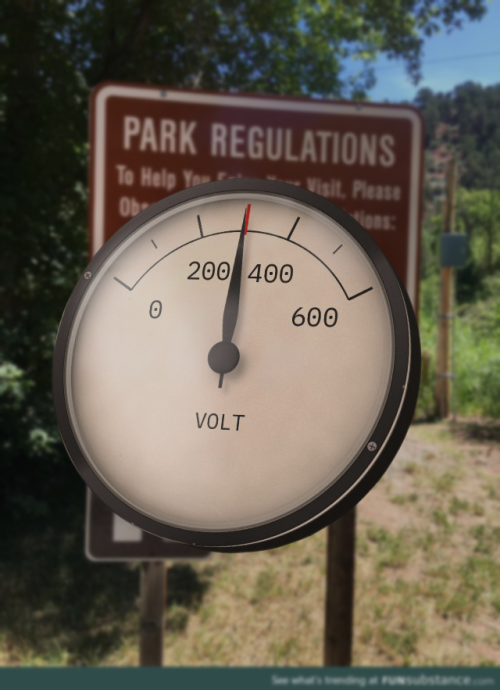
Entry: 300 V
